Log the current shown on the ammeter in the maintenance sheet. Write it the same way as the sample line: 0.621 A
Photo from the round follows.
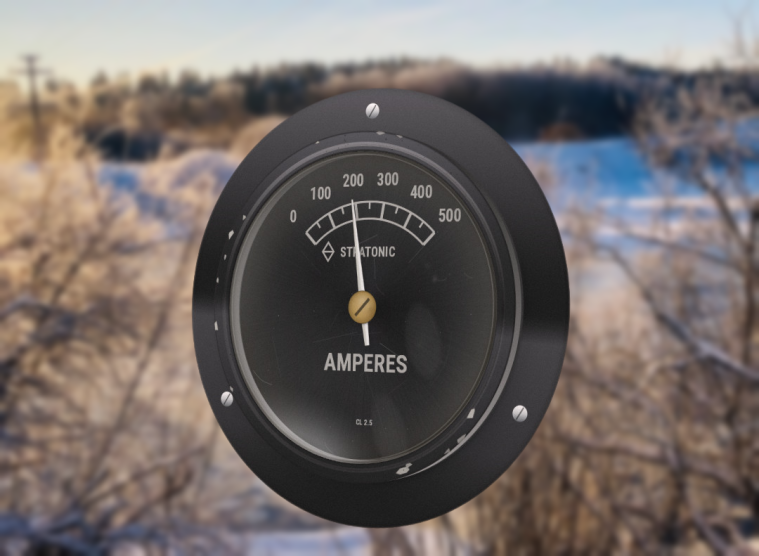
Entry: 200 A
